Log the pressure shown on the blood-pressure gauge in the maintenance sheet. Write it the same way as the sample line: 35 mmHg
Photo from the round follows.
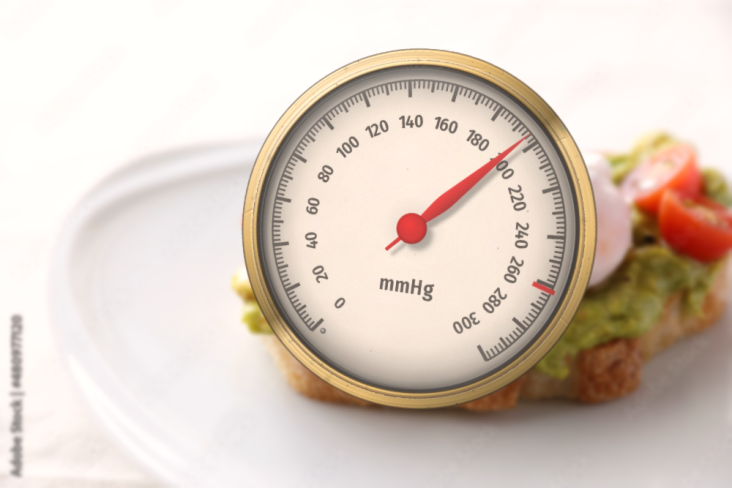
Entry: 196 mmHg
